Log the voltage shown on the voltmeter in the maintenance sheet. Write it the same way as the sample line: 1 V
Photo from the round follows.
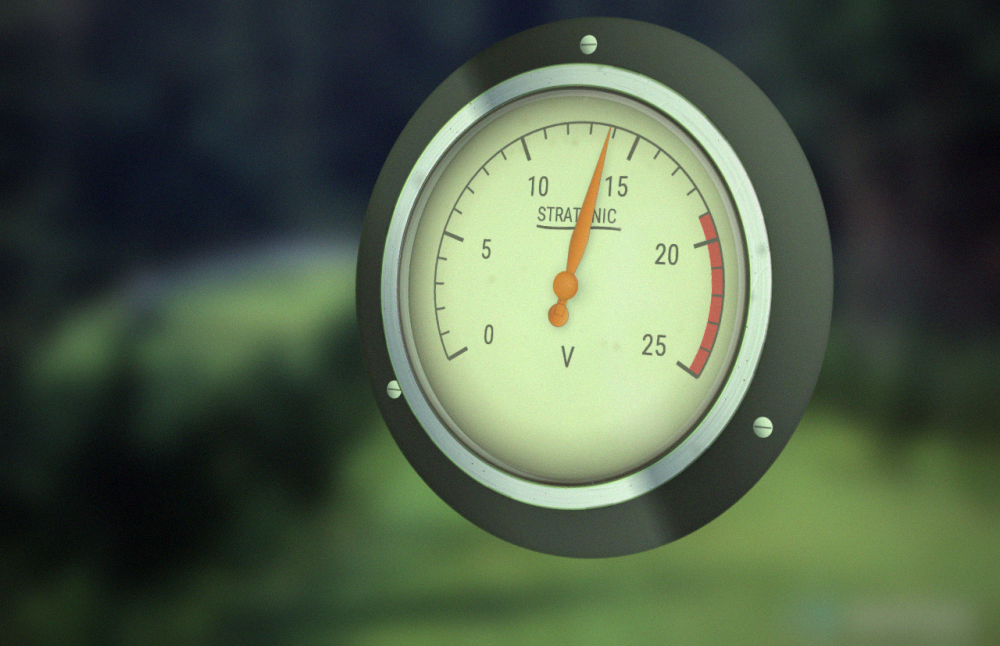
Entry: 14 V
